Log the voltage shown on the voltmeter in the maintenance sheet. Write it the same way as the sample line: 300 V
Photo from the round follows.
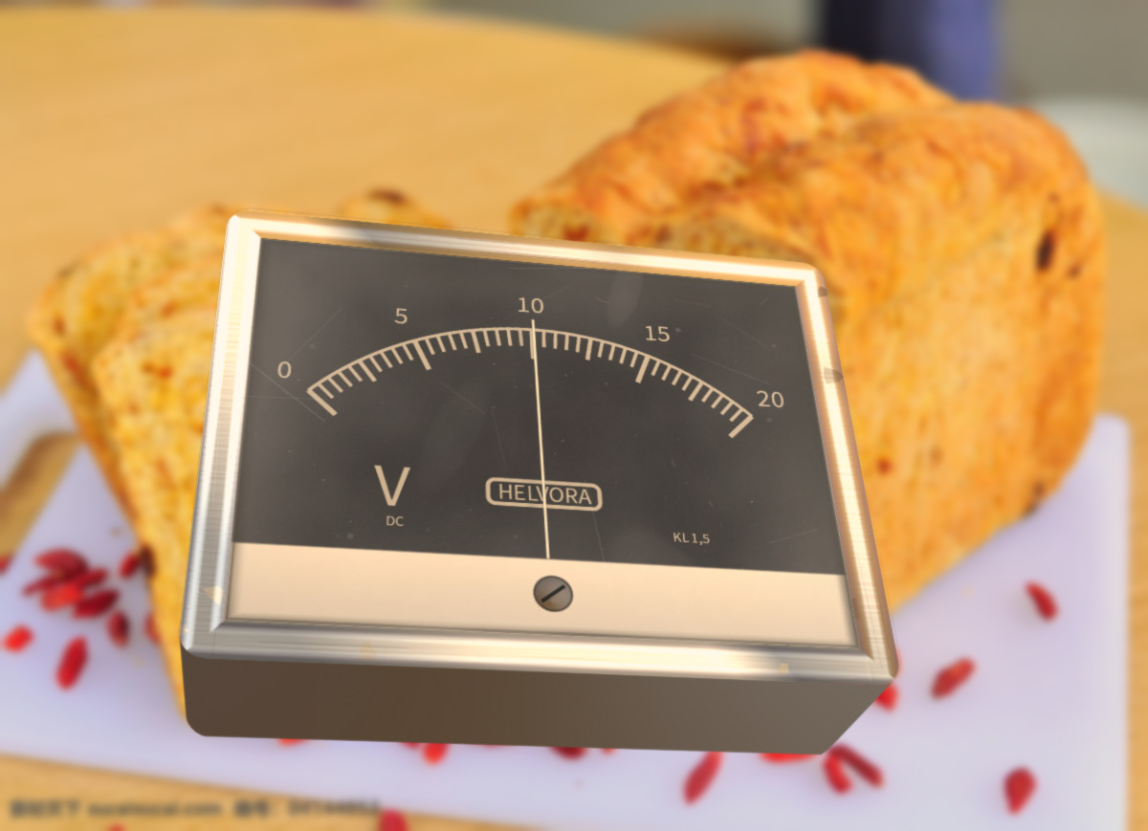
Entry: 10 V
